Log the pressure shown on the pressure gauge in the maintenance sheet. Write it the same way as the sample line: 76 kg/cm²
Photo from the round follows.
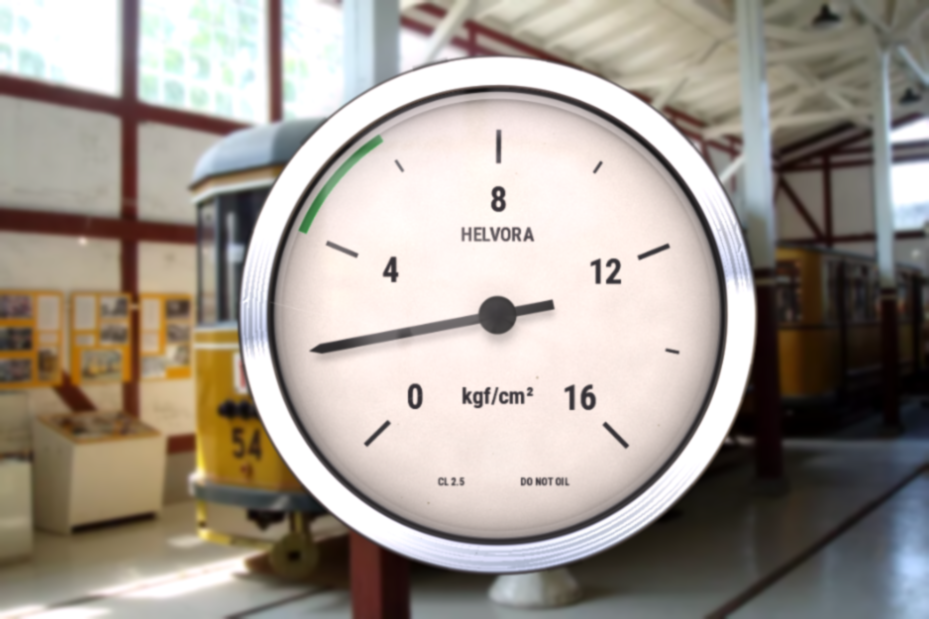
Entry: 2 kg/cm²
